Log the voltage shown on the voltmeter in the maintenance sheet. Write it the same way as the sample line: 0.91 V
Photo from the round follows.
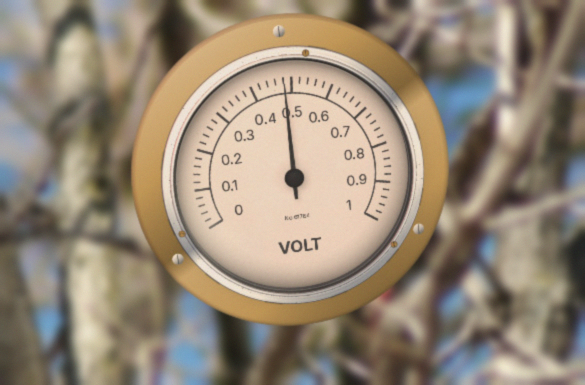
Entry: 0.48 V
